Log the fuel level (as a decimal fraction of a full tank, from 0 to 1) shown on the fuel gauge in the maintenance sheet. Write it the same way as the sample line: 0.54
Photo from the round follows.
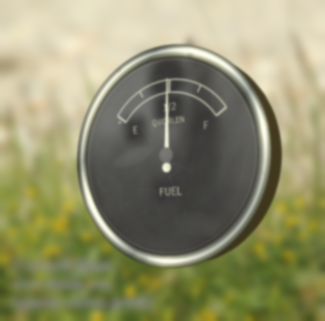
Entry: 0.5
